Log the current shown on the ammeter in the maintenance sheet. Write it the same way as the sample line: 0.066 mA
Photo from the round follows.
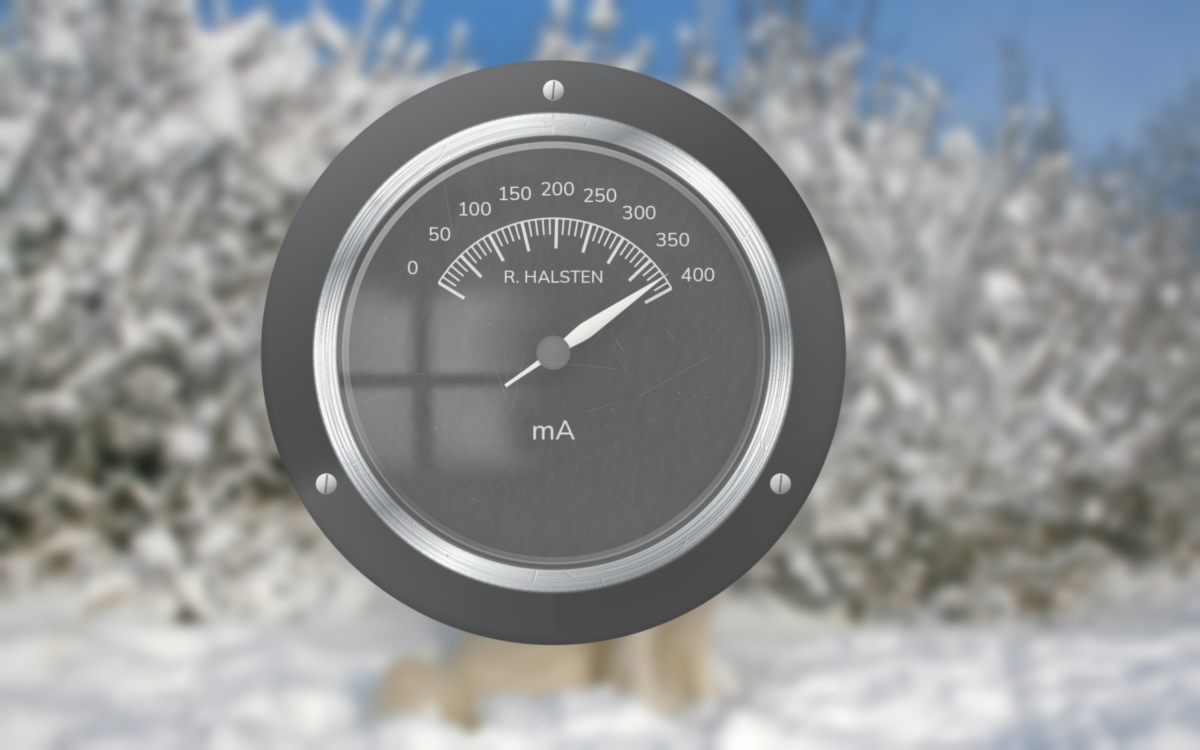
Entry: 380 mA
